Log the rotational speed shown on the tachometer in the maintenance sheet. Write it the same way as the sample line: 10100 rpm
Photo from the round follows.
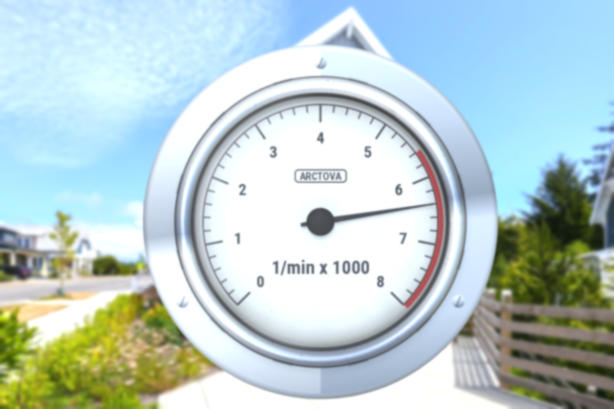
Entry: 6400 rpm
